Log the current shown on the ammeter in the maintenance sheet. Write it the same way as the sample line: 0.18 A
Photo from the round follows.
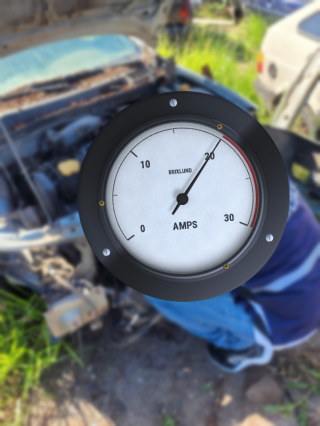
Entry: 20 A
